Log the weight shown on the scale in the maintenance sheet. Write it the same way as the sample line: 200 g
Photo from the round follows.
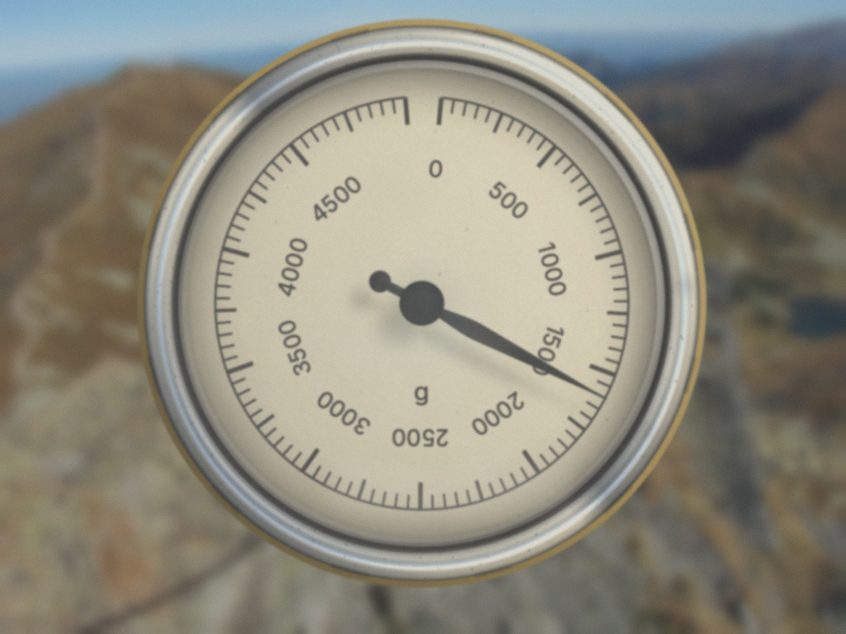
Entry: 1600 g
